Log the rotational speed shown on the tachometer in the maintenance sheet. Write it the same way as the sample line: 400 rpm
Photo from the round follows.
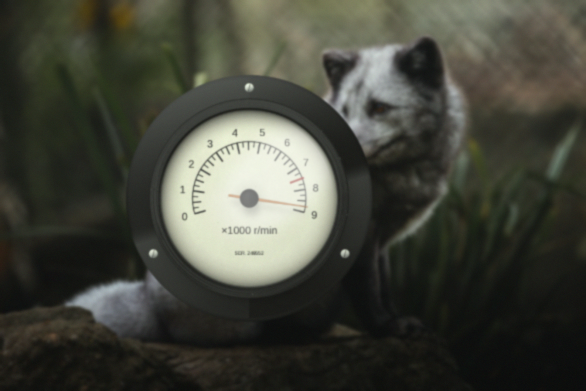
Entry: 8750 rpm
